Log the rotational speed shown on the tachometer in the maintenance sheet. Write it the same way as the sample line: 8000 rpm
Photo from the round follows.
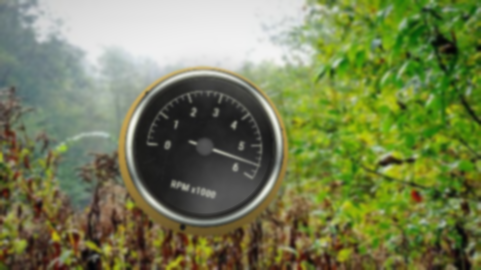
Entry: 5600 rpm
